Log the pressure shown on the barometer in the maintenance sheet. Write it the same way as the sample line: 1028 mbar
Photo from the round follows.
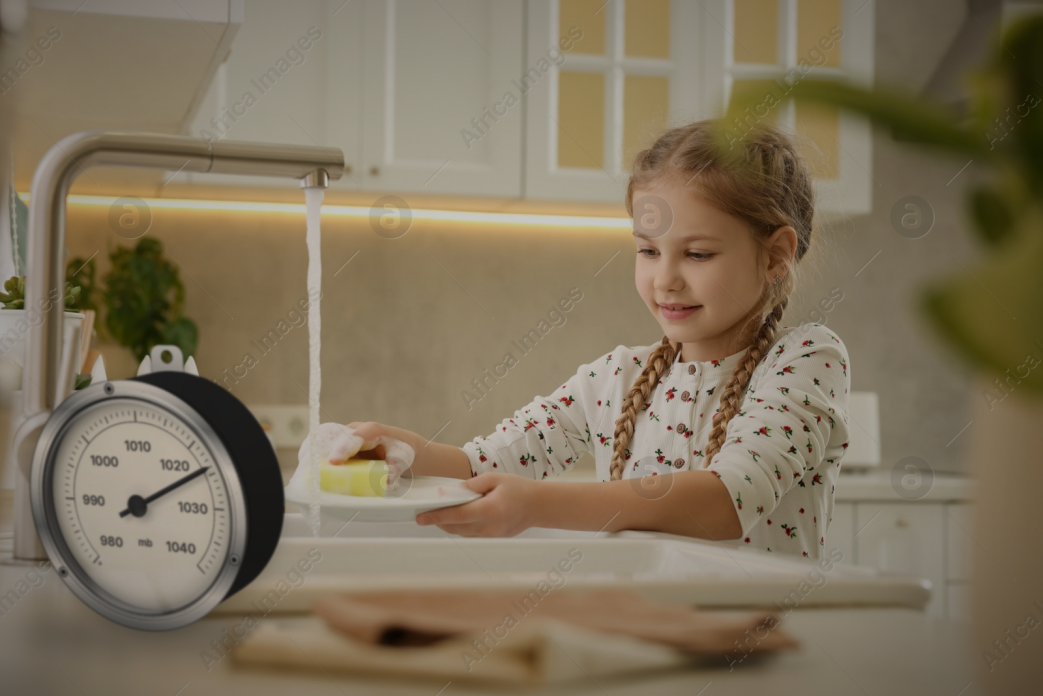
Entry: 1024 mbar
